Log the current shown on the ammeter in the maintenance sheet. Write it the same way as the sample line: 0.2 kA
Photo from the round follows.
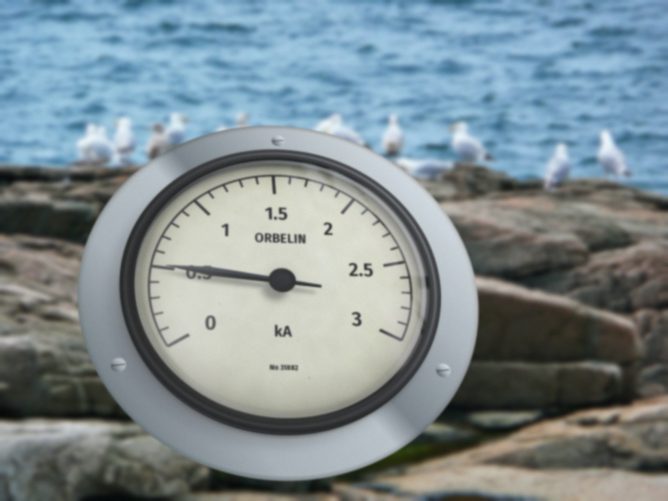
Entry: 0.5 kA
